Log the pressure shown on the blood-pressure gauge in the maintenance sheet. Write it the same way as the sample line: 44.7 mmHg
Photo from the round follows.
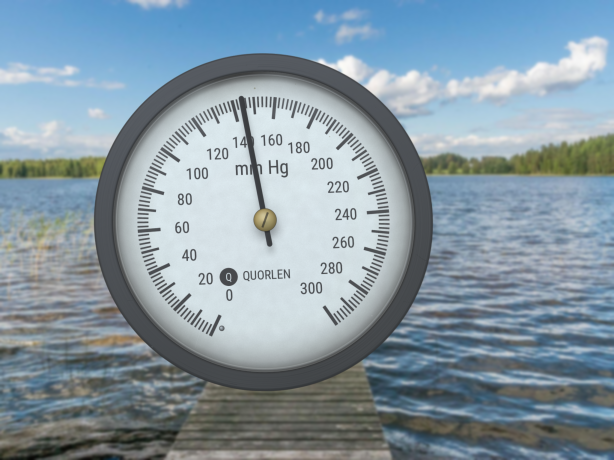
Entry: 144 mmHg
